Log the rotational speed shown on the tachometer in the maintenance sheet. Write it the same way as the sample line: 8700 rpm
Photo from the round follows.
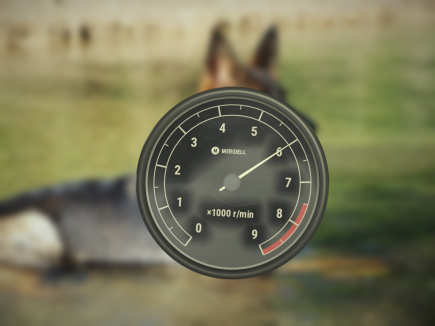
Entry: 6000 rpm
